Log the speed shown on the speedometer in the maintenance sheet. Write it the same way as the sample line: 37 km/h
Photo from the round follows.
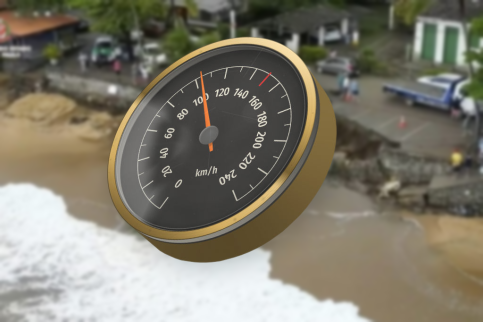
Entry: 105 km/h
